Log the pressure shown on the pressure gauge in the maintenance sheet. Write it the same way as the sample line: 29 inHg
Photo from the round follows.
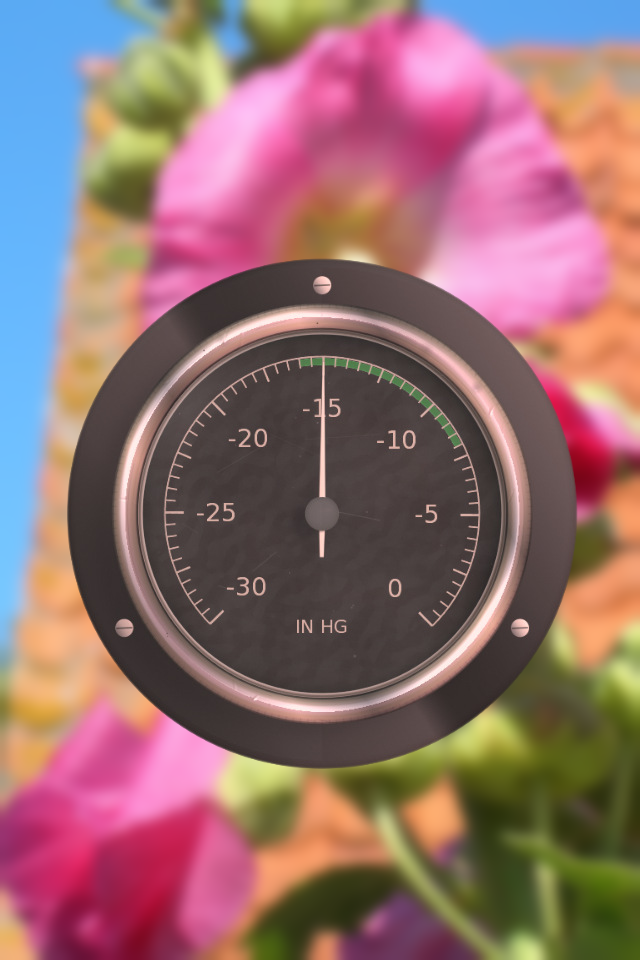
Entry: -15 inHg
